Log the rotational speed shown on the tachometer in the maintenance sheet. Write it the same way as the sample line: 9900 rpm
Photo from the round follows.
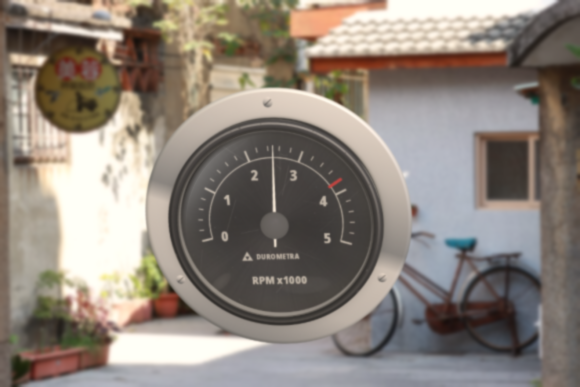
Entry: 2500 rpm
